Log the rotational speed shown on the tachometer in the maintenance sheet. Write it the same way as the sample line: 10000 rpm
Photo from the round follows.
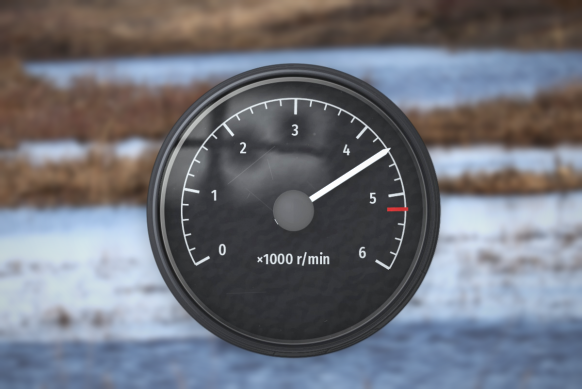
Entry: 4400 rpm
